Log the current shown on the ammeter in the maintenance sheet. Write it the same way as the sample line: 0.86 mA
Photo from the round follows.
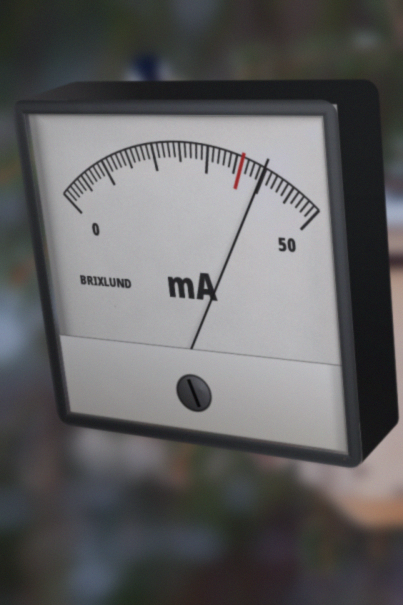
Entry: 40 mA
